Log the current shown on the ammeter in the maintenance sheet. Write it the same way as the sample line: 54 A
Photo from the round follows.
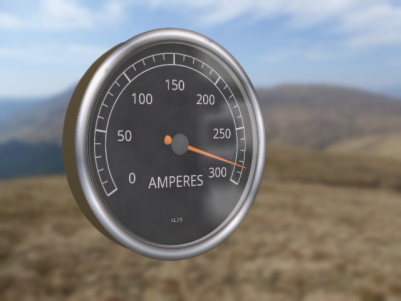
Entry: 285 A
